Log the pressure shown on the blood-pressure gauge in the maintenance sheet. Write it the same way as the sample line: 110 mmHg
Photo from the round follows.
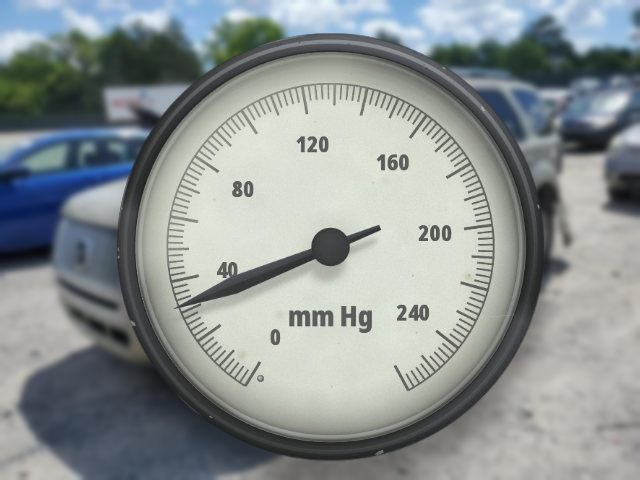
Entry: 32 mmHg
